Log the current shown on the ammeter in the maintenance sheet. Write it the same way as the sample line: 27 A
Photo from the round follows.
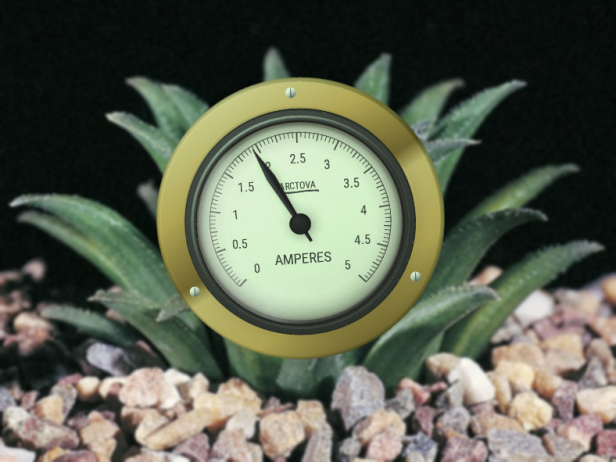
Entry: 1.95 A
